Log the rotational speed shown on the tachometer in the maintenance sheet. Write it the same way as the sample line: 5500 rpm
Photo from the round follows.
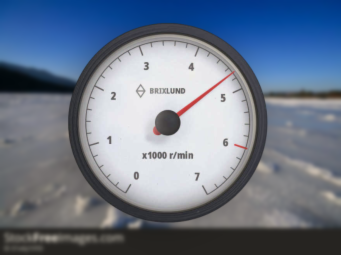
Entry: 4700 rpm
